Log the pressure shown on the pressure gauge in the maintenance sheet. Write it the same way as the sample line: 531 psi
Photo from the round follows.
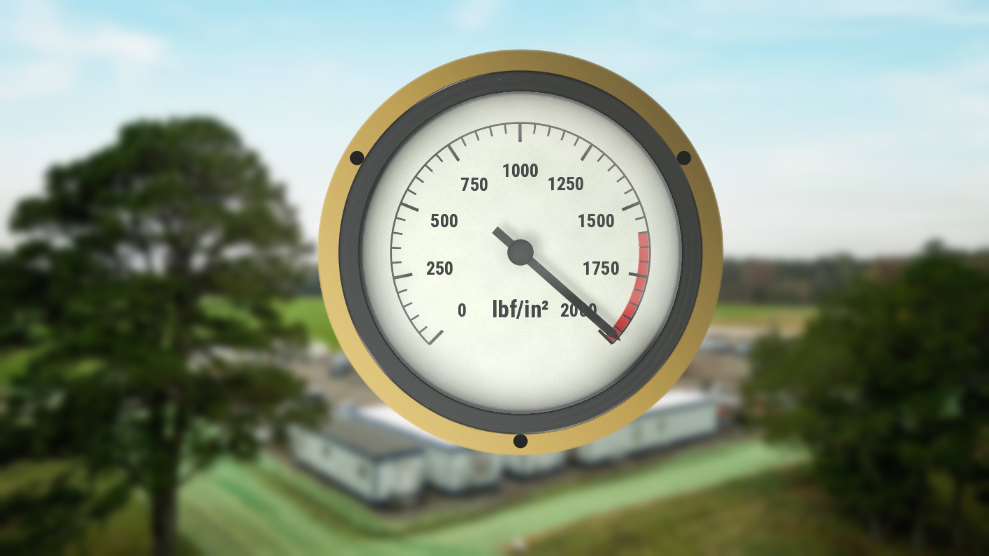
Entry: 1975 psi
